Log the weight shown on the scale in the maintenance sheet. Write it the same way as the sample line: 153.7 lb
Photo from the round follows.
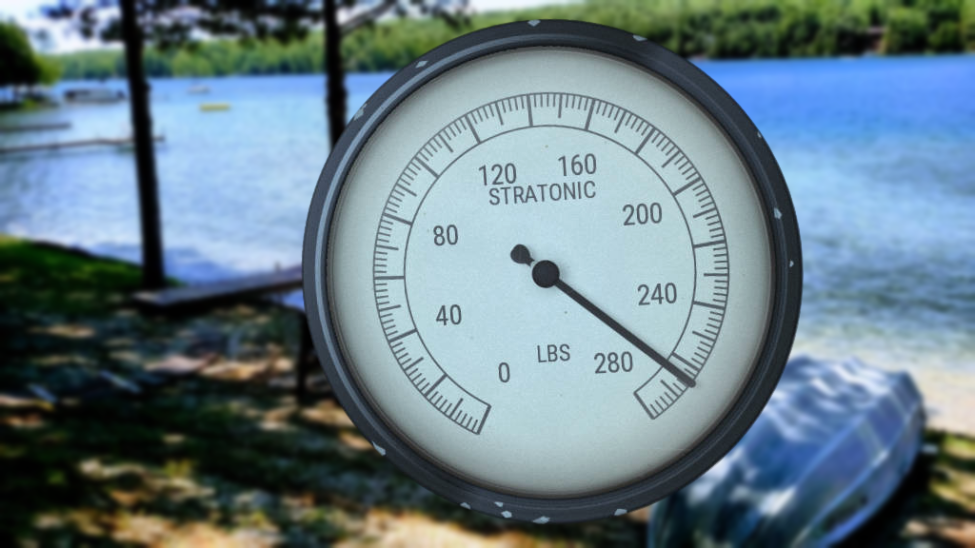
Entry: 264 lb
